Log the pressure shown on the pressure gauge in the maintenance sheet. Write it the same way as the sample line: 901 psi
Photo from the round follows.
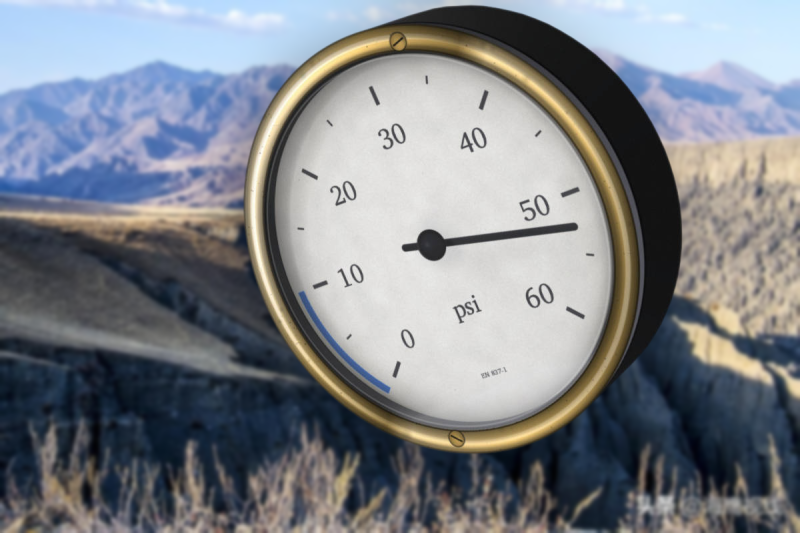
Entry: 52.5 psi
